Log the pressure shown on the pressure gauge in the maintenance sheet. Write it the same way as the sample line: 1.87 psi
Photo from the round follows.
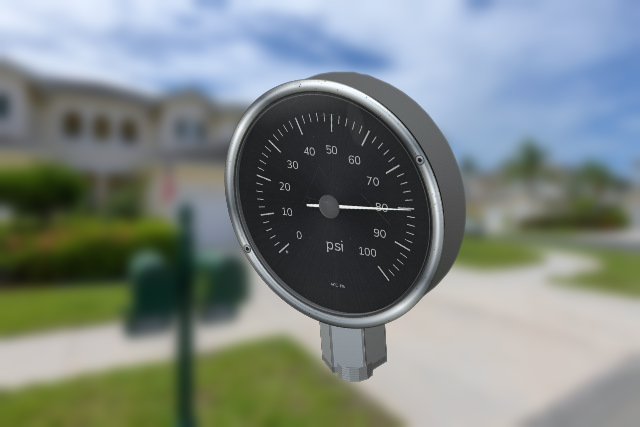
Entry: 80 psi
